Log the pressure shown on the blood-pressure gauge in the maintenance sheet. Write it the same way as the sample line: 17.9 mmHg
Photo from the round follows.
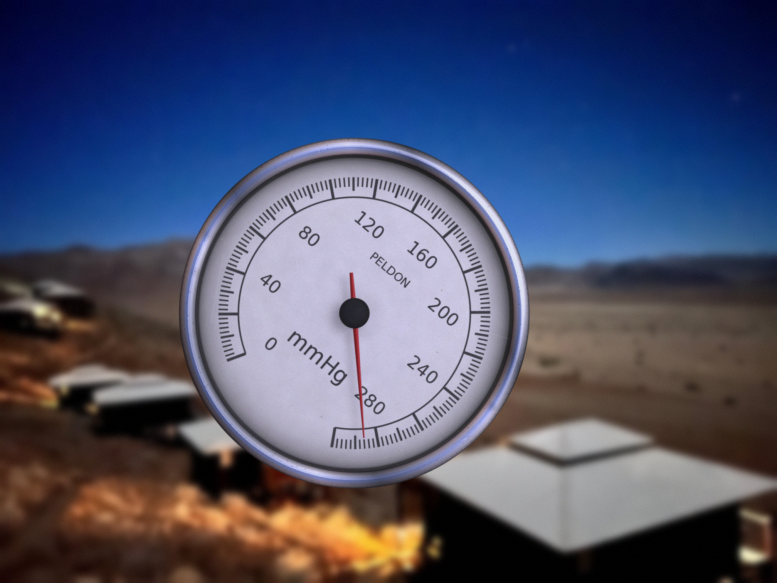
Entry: 286 mmHg
